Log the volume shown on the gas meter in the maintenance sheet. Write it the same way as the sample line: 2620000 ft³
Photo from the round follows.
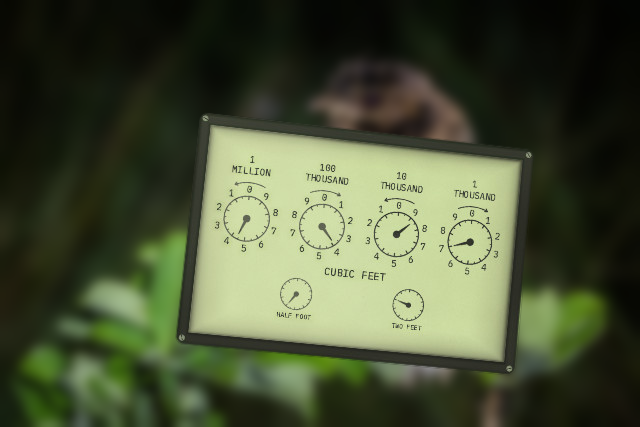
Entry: 438700 ft³
